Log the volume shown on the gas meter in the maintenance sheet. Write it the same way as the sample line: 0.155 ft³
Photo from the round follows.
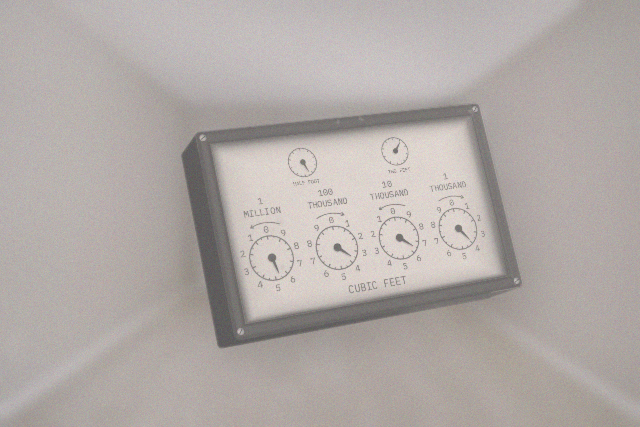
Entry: 536400 ft³
